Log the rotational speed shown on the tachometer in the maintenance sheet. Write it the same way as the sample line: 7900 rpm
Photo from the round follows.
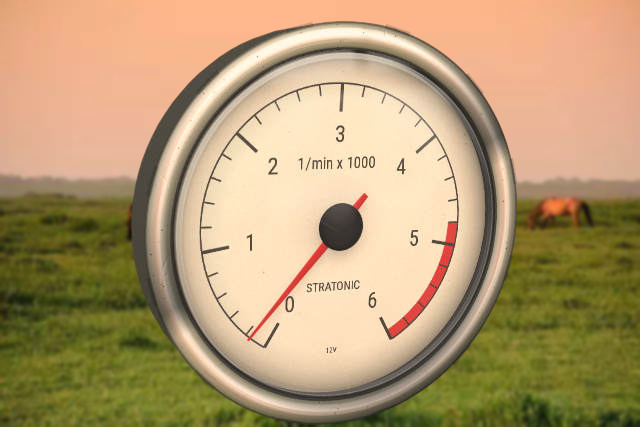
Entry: 200 rpm
